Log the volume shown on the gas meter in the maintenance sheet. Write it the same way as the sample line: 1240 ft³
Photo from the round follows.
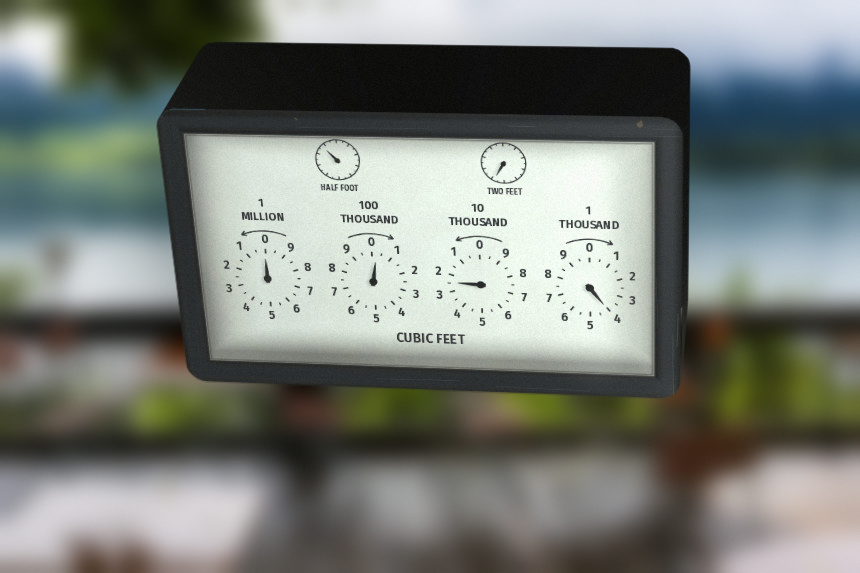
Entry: 2400 ft³
